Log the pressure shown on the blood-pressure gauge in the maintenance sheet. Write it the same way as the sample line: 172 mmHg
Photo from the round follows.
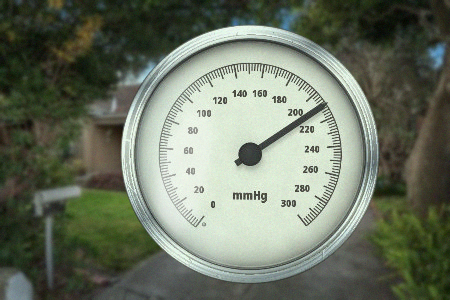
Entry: 210 mmHg
